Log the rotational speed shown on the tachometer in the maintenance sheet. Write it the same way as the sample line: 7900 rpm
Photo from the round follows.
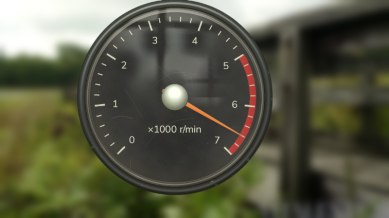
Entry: 6600 rpm
